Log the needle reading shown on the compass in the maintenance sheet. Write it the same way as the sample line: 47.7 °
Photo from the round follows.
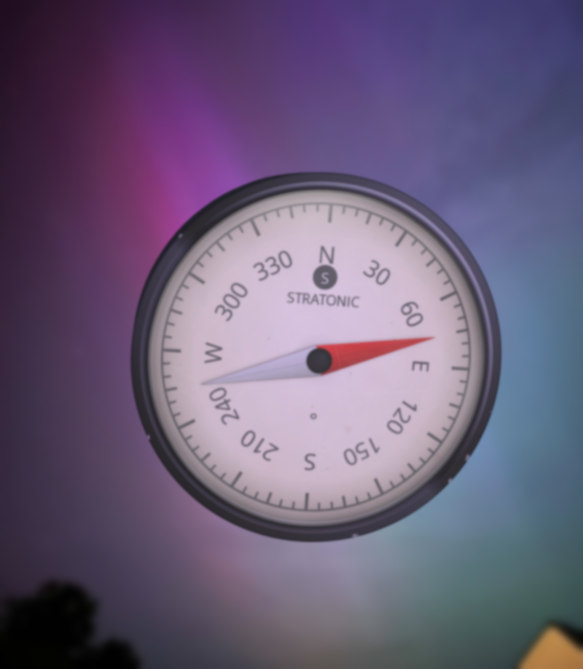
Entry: 75 °
